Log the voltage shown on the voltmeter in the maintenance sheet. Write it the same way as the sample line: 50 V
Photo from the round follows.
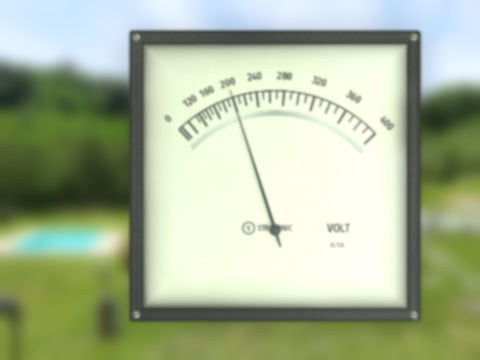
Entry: 200 V
